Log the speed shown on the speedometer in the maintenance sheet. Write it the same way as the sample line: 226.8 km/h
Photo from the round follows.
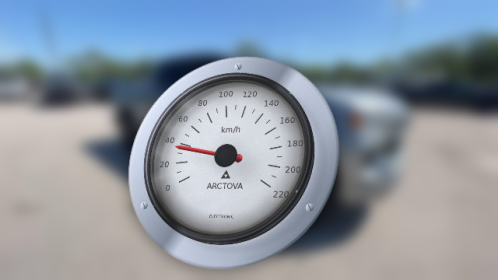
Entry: 35 km/h
